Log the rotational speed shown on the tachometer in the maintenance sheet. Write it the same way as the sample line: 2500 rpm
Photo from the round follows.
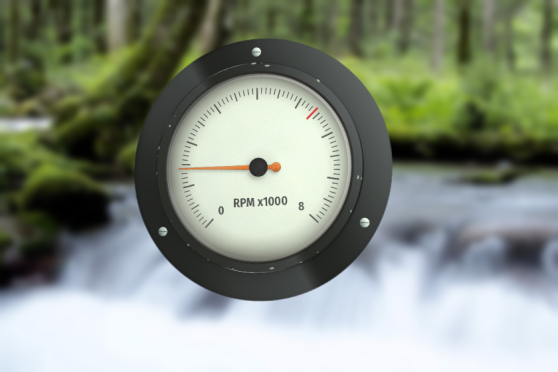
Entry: 1400 rpm
